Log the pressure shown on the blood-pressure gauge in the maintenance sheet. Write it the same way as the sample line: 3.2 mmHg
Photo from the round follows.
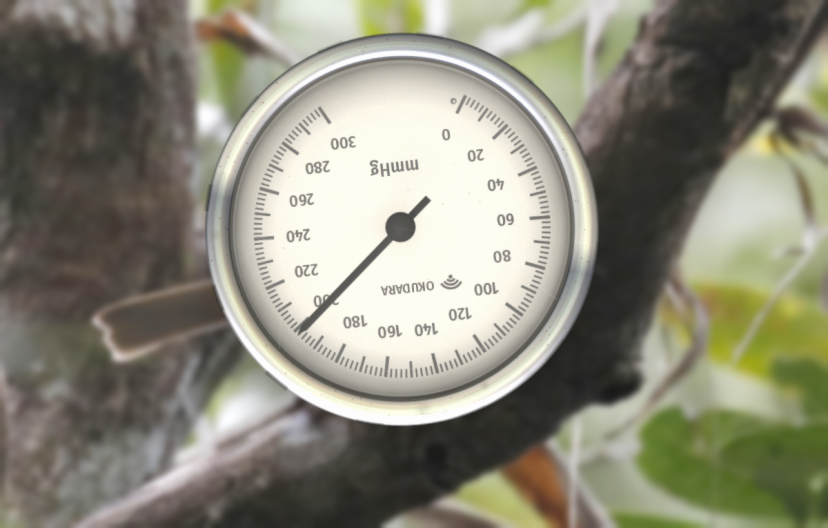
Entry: 198 mmHg
